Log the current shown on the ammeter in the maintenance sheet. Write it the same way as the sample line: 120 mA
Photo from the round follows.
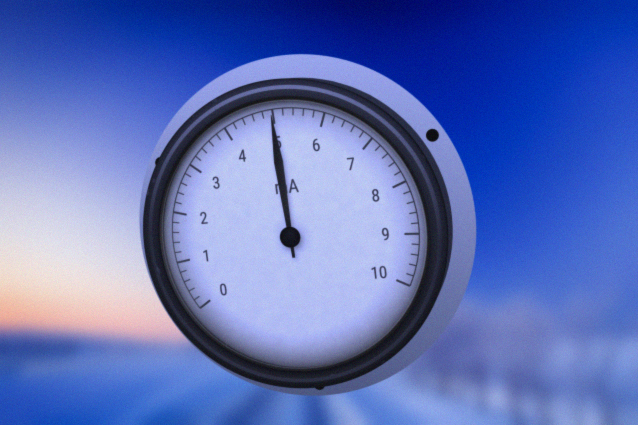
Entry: 5 mA
